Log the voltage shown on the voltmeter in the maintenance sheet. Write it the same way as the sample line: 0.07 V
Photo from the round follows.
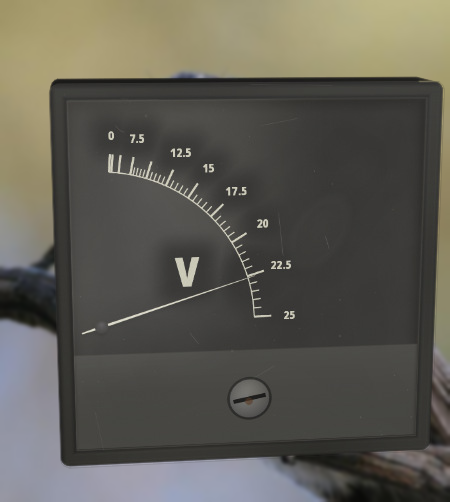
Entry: 22.5 V
